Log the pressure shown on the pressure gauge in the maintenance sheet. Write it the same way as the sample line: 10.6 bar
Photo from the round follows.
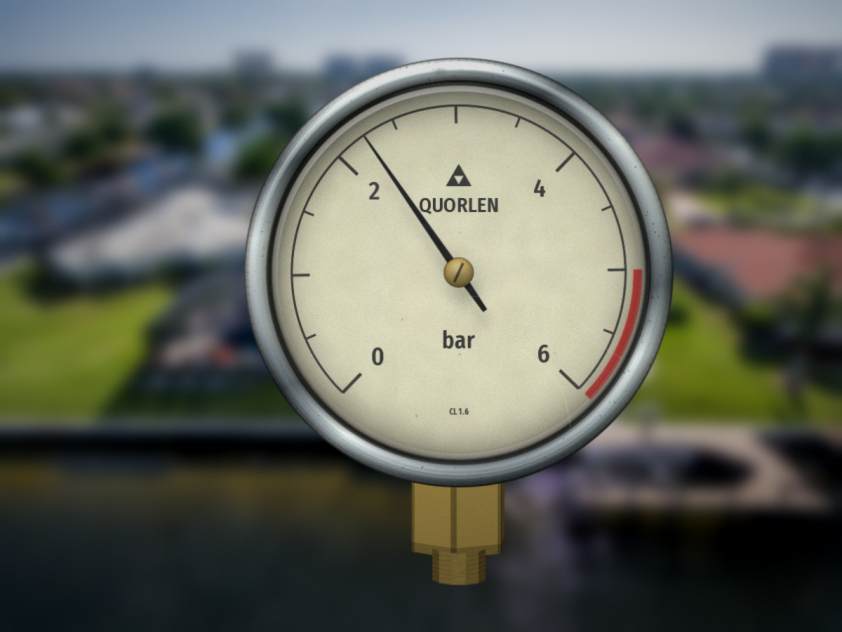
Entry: 2.25 bar
